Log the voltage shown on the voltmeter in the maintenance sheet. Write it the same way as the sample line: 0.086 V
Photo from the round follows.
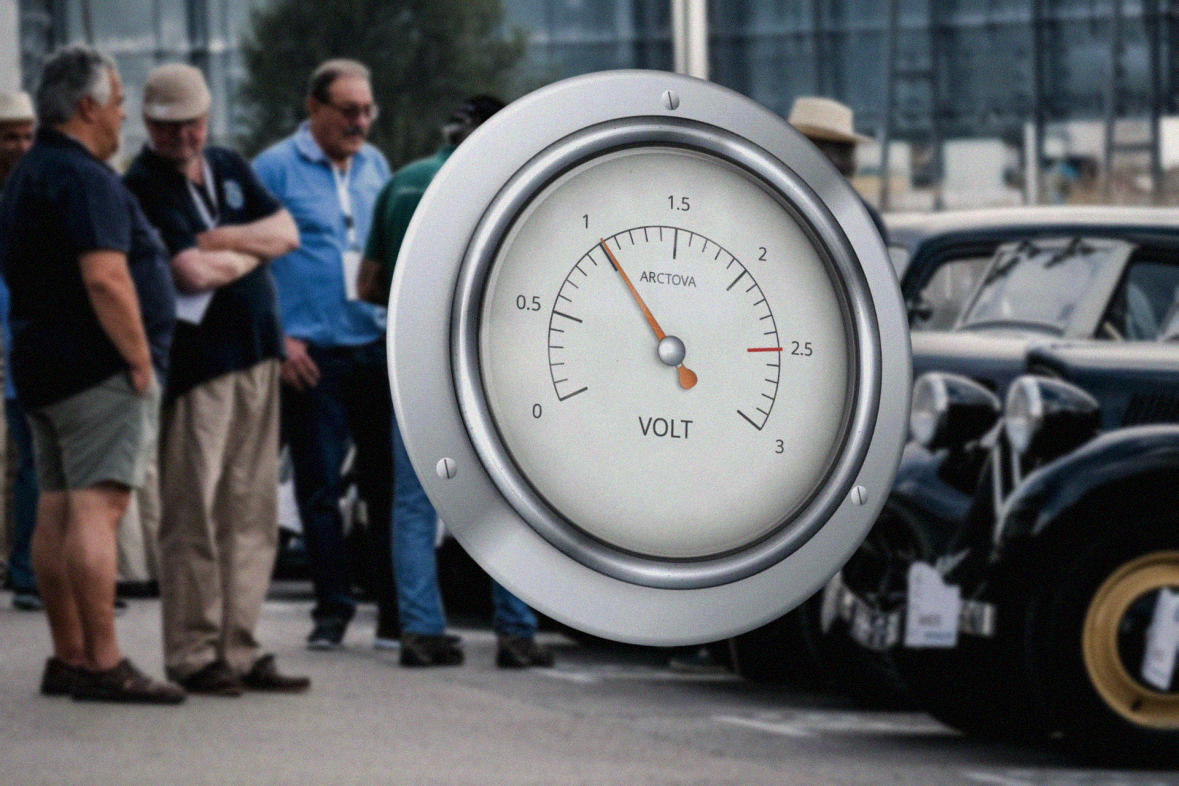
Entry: 1 V
